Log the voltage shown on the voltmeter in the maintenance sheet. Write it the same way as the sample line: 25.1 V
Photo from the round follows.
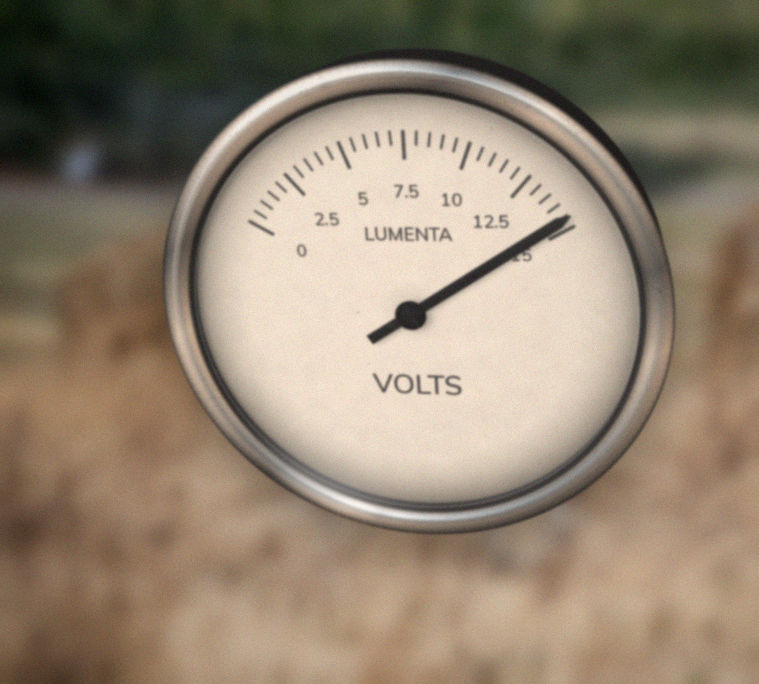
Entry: 14.5 V
